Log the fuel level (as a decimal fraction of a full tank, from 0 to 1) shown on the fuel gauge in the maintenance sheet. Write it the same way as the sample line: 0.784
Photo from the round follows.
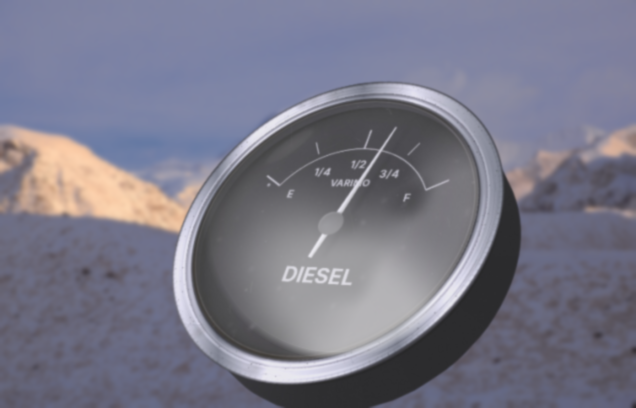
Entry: 0.625
